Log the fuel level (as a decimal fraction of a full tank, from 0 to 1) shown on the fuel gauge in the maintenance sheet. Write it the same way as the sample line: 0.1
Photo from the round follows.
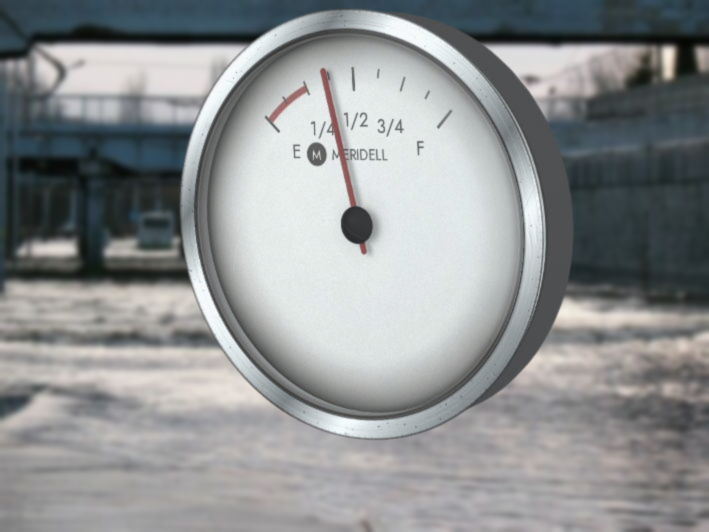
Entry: 0.375
